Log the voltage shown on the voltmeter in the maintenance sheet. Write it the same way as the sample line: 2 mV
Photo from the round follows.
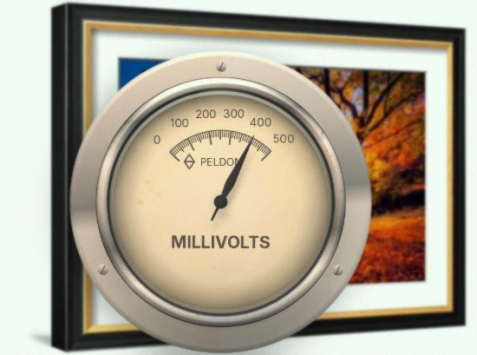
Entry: 400 mV
